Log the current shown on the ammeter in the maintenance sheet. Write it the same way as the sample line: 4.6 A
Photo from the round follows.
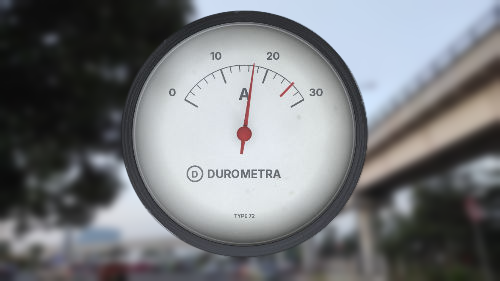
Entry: 17 A
